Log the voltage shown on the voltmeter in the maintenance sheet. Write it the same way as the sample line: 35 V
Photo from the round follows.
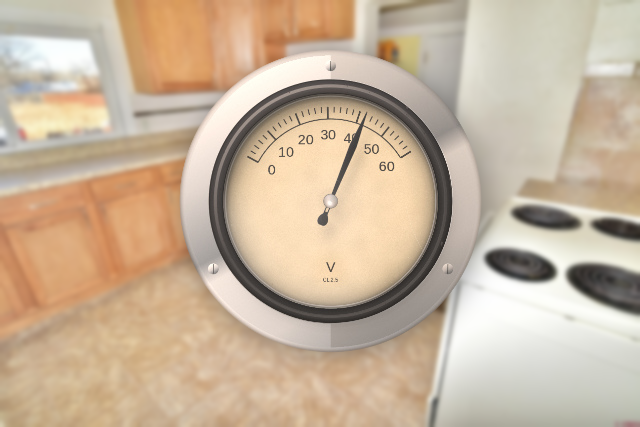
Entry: 42 V
